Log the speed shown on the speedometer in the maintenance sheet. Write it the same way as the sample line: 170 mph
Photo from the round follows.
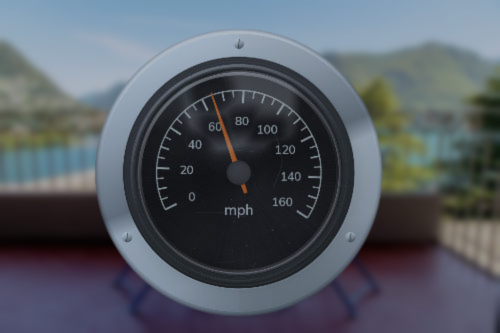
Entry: 65 mph
